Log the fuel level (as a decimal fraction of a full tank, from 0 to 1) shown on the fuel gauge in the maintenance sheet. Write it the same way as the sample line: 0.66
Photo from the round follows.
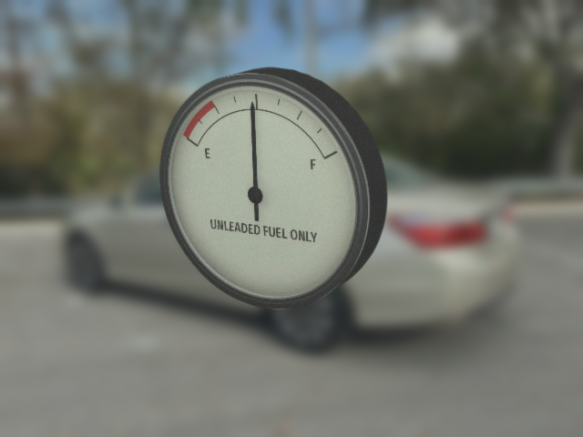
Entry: 0.5
